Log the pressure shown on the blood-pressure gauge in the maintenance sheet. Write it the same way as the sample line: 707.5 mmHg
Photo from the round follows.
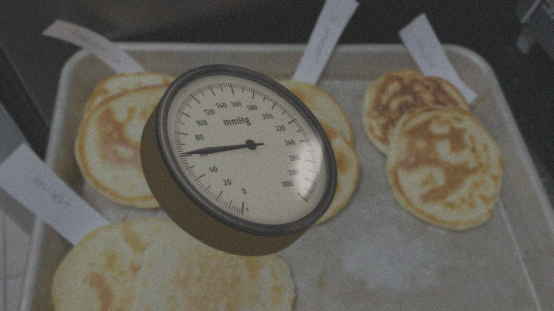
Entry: 60 mmHg
